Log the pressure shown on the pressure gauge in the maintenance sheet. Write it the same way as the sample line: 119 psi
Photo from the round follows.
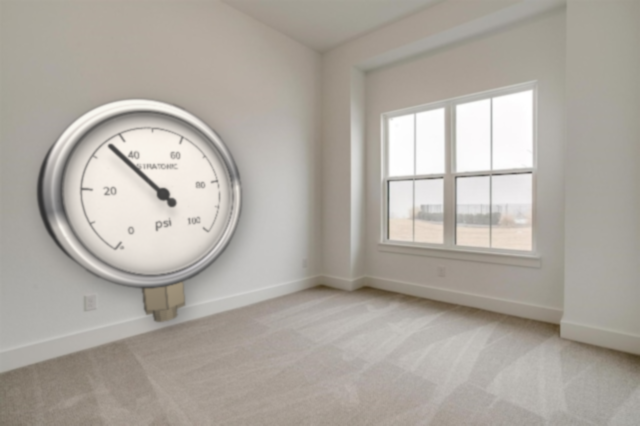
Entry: 35 psi
